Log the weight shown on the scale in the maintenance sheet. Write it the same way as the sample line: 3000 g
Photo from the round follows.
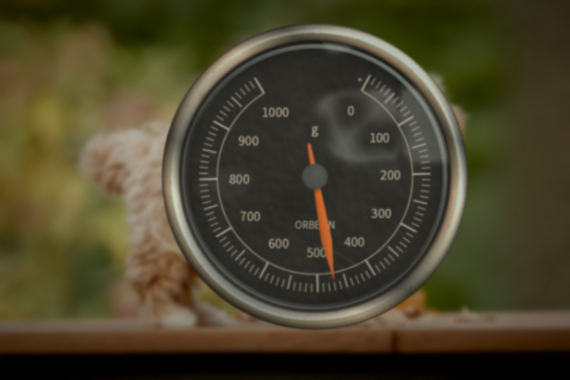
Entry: 470 g
